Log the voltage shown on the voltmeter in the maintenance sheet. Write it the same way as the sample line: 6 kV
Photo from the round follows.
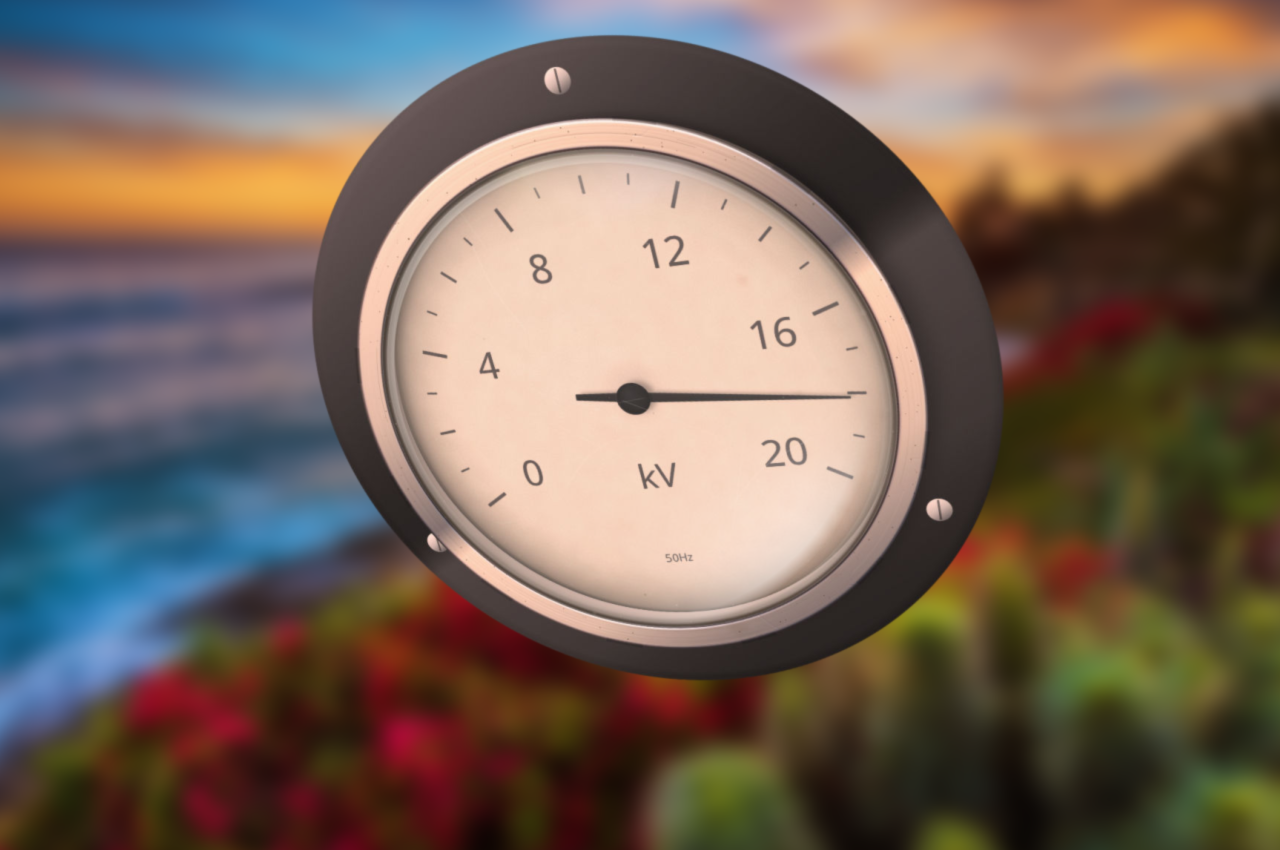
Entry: 18 kV
